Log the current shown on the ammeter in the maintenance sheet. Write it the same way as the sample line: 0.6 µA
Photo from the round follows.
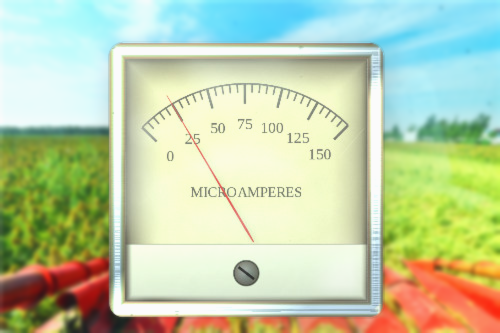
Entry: 25 µA
